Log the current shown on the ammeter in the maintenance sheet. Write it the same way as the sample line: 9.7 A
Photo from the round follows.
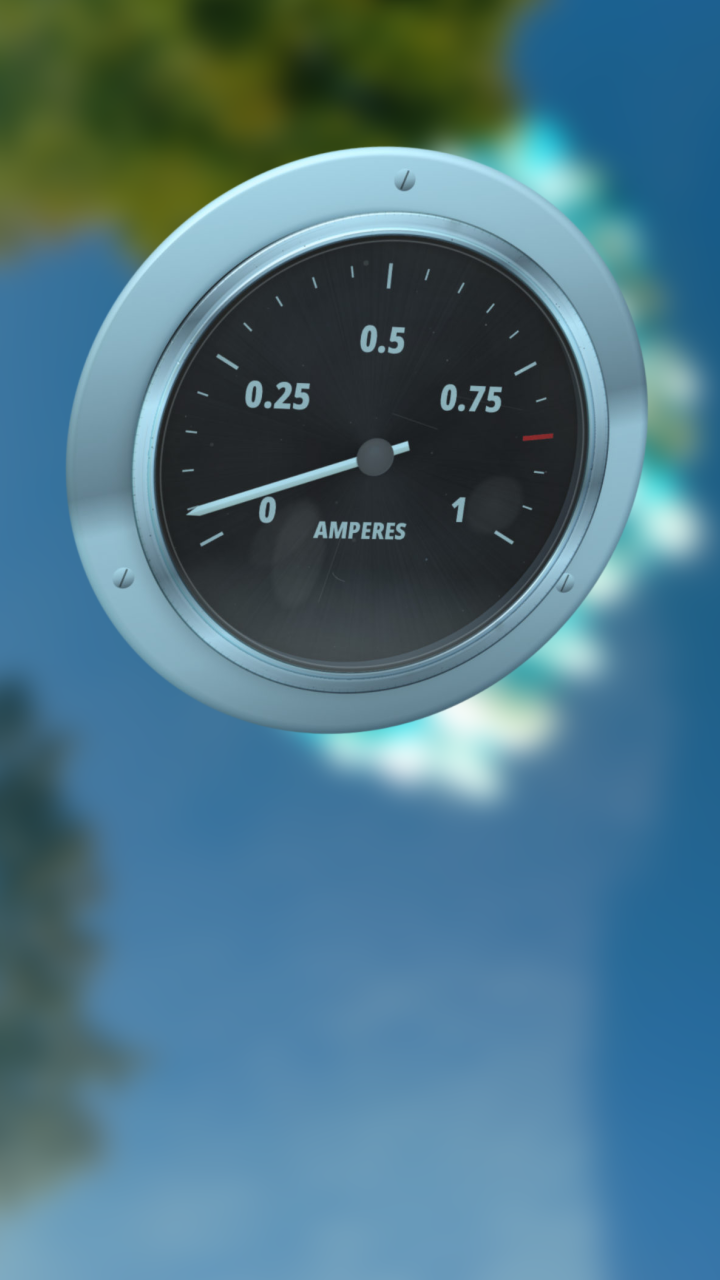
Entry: 0.05 A
